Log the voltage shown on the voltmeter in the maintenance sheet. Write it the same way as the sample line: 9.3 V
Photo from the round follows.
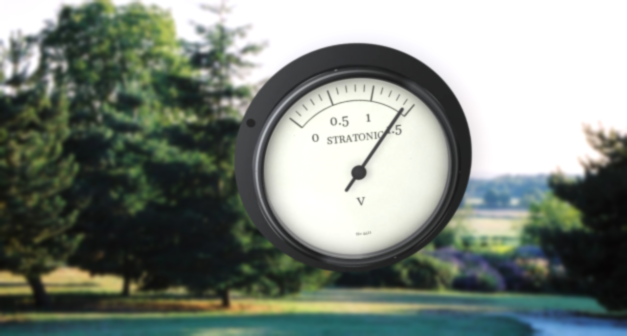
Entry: 1.4 V
